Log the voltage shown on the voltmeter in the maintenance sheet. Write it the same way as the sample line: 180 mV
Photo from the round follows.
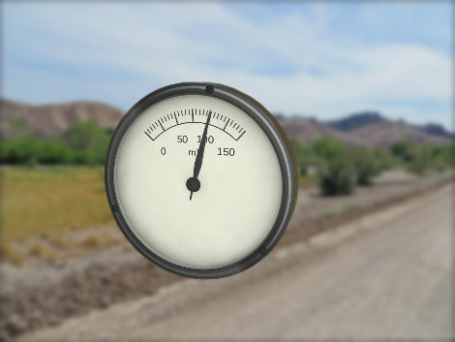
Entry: 100 mV
